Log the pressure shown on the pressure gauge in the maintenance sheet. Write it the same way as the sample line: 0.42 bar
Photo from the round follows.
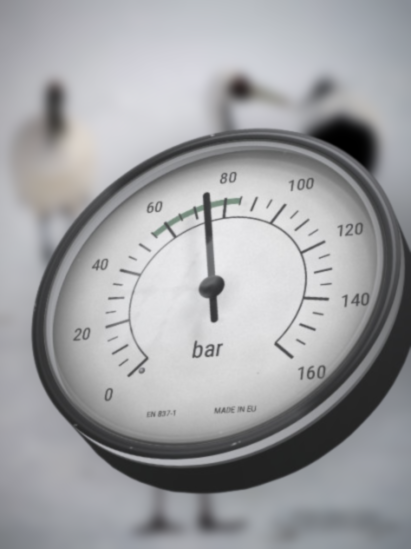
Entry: 75 bar
